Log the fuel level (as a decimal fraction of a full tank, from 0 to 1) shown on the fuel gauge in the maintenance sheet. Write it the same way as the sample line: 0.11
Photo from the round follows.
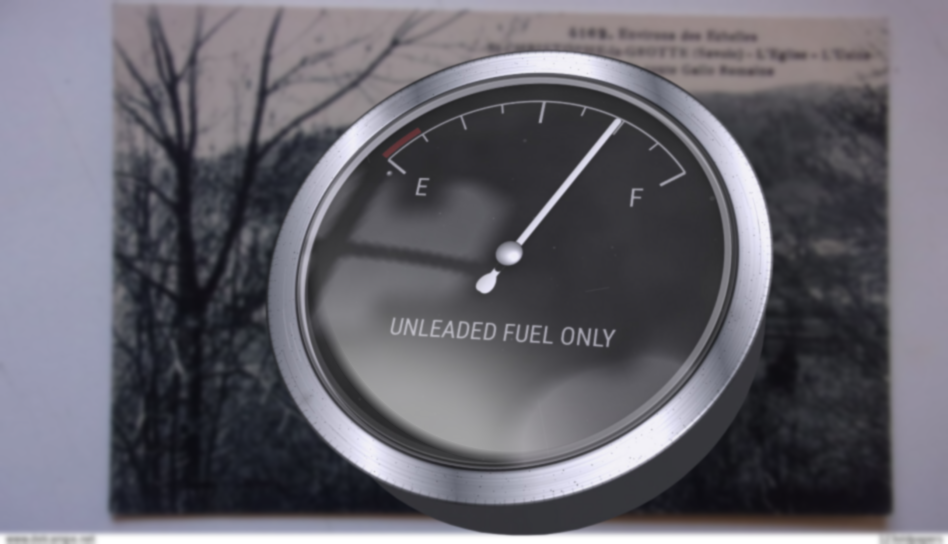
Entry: 0.75
